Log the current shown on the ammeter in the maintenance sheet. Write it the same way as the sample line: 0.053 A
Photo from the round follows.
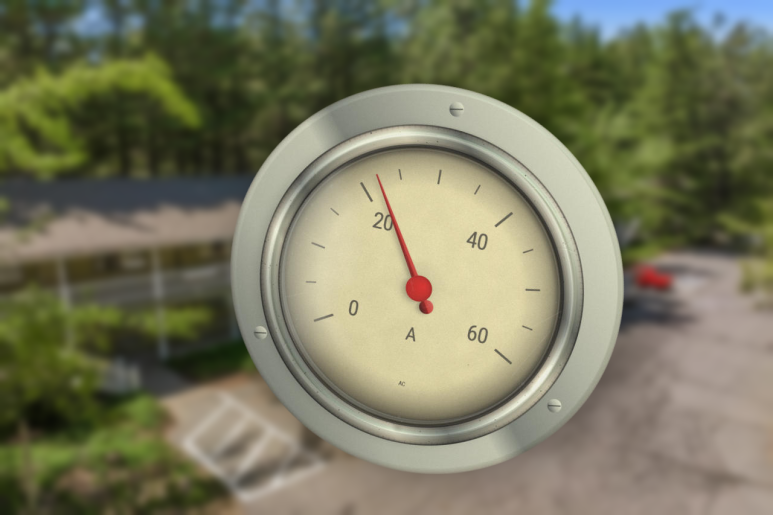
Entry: 22.5 A
